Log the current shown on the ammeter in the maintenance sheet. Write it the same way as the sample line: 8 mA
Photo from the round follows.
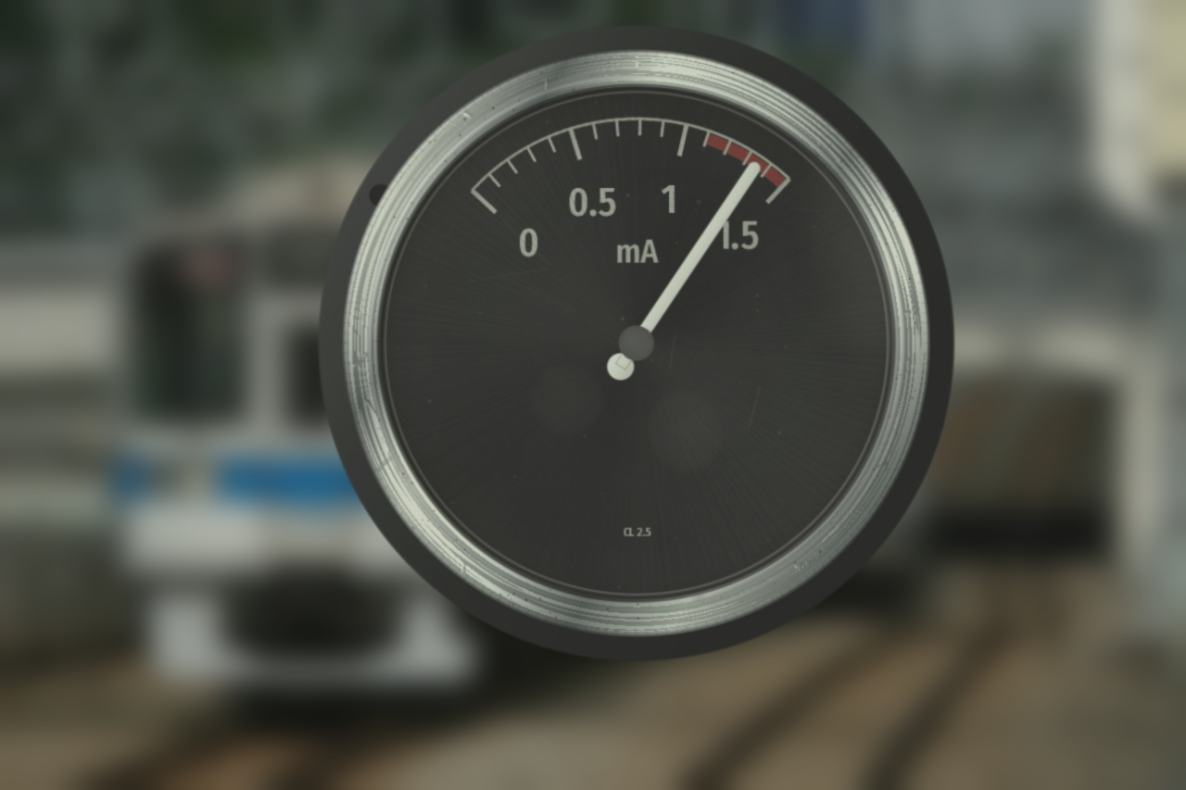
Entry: 1.35 mA
